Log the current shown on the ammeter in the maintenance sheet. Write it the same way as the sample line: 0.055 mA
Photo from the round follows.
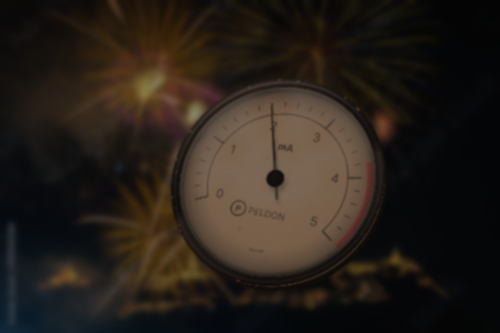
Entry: 2 mA
